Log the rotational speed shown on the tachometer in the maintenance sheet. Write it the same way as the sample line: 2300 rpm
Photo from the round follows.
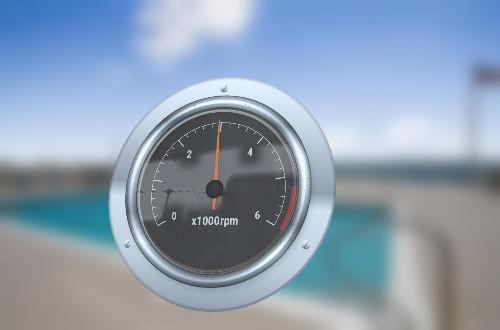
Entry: 3000 rpm
